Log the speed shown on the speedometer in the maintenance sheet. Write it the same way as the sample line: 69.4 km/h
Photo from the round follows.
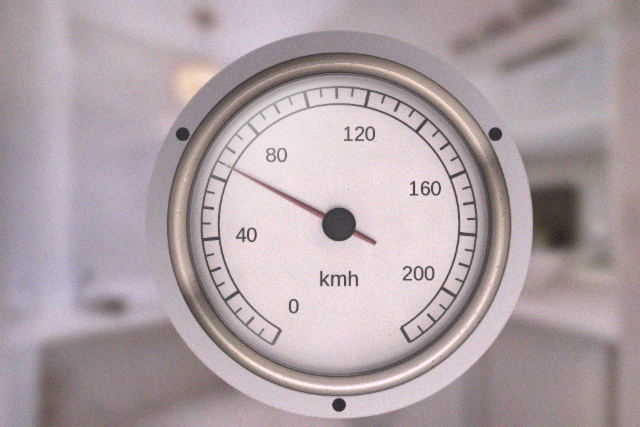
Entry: 65 km/h
